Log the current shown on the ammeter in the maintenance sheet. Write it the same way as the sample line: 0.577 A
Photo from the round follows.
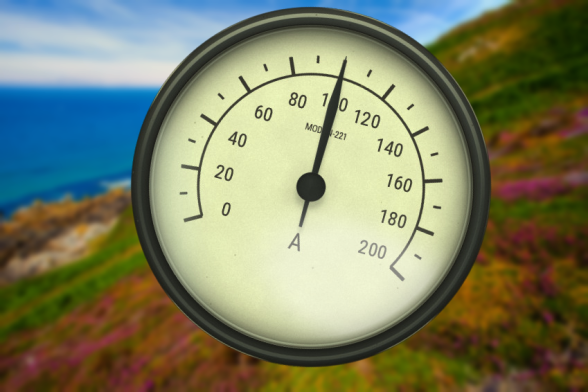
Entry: 100 A
